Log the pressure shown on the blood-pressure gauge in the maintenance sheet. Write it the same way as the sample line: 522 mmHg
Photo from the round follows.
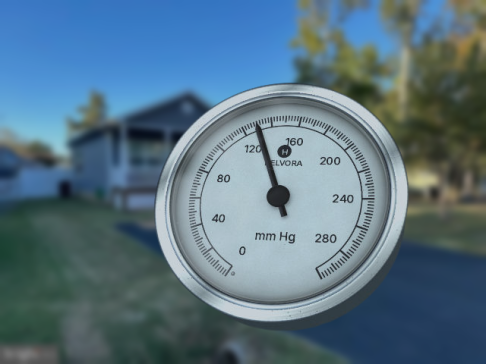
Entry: 130 mmHg
